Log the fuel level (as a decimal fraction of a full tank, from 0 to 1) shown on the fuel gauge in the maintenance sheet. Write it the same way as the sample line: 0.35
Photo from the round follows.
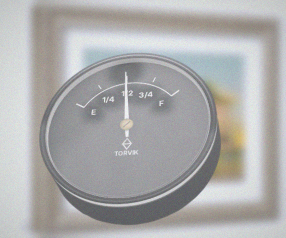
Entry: 0.5
